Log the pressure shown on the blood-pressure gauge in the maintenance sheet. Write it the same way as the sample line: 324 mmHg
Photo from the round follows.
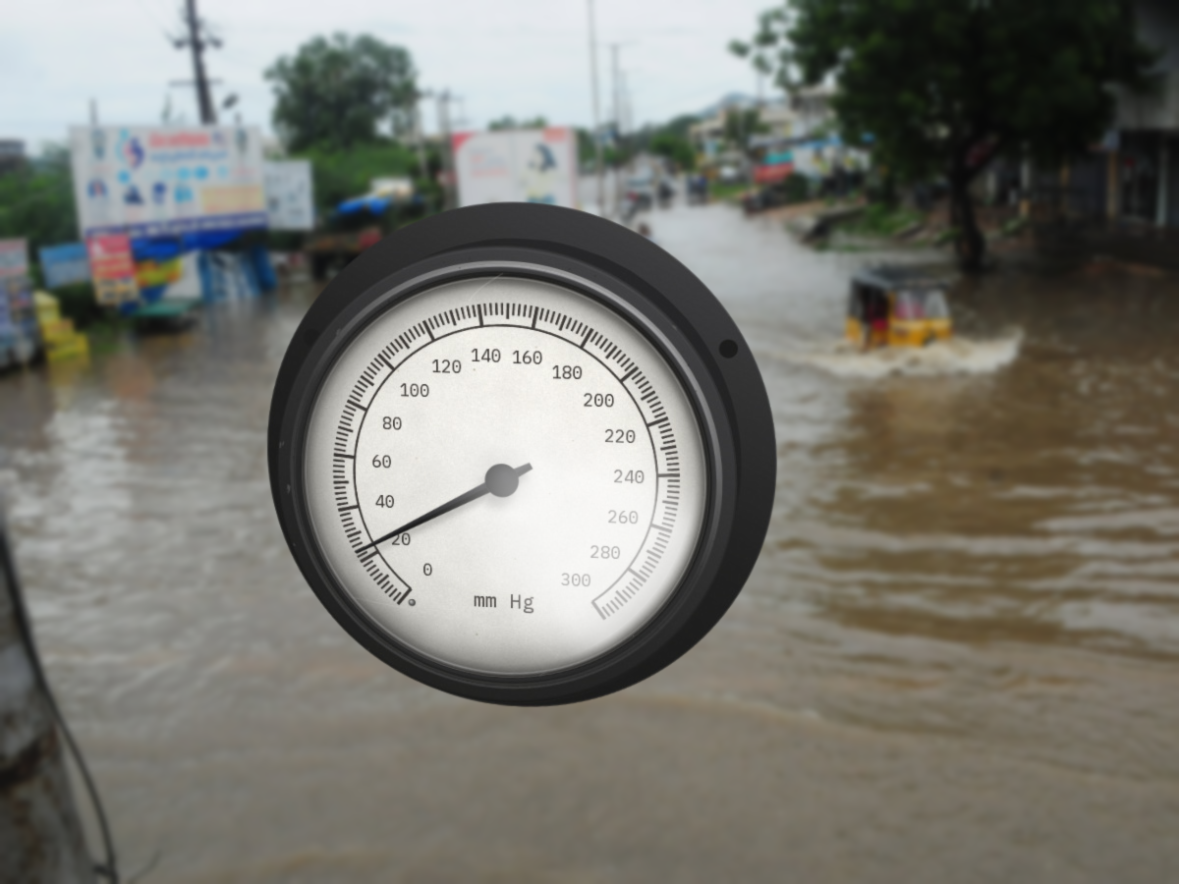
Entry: 24 mmHg
